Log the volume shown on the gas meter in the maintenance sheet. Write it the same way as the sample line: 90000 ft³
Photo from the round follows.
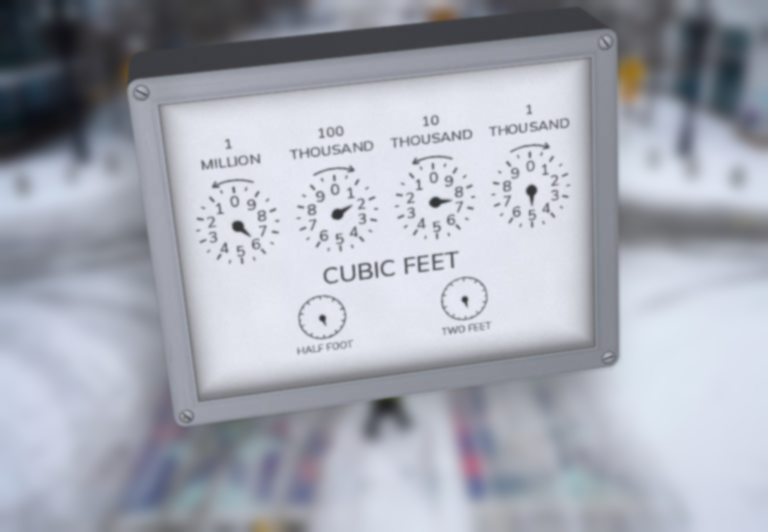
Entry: 617500 ft³
